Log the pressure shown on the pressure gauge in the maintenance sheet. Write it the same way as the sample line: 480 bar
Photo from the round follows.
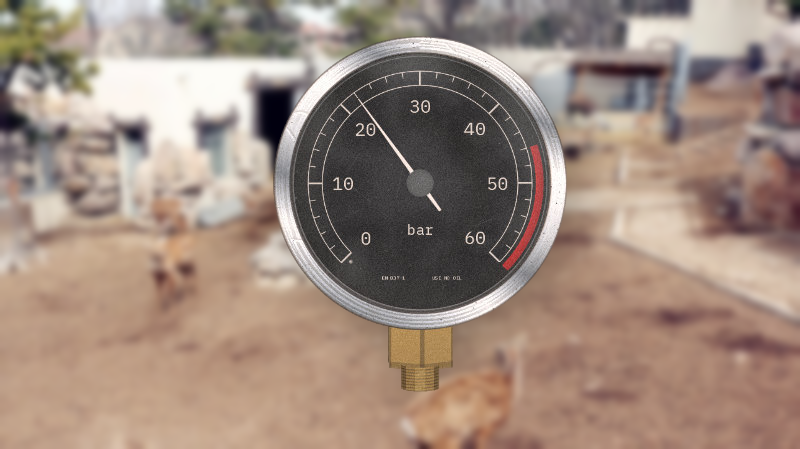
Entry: 22 bar
